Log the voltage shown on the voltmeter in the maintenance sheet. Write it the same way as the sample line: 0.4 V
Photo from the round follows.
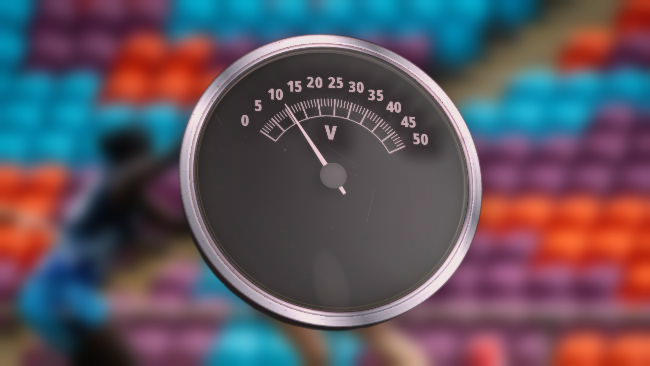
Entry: 10 V
